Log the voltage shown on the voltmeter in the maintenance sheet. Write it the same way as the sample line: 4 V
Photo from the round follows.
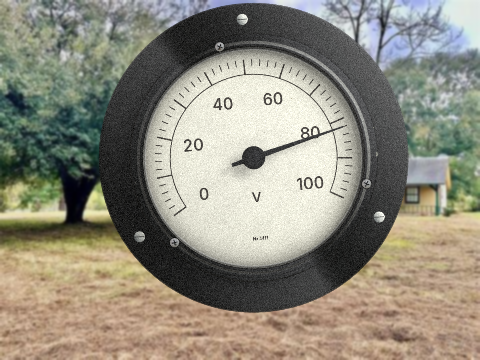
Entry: 82 V
